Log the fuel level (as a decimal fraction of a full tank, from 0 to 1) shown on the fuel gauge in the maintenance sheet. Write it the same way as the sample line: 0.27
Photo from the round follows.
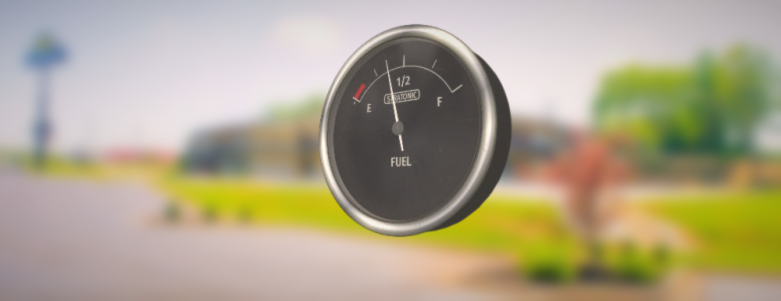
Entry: 0.375
